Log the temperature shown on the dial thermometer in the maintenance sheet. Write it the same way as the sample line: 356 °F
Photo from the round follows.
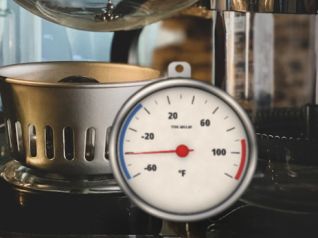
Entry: -40 °F
